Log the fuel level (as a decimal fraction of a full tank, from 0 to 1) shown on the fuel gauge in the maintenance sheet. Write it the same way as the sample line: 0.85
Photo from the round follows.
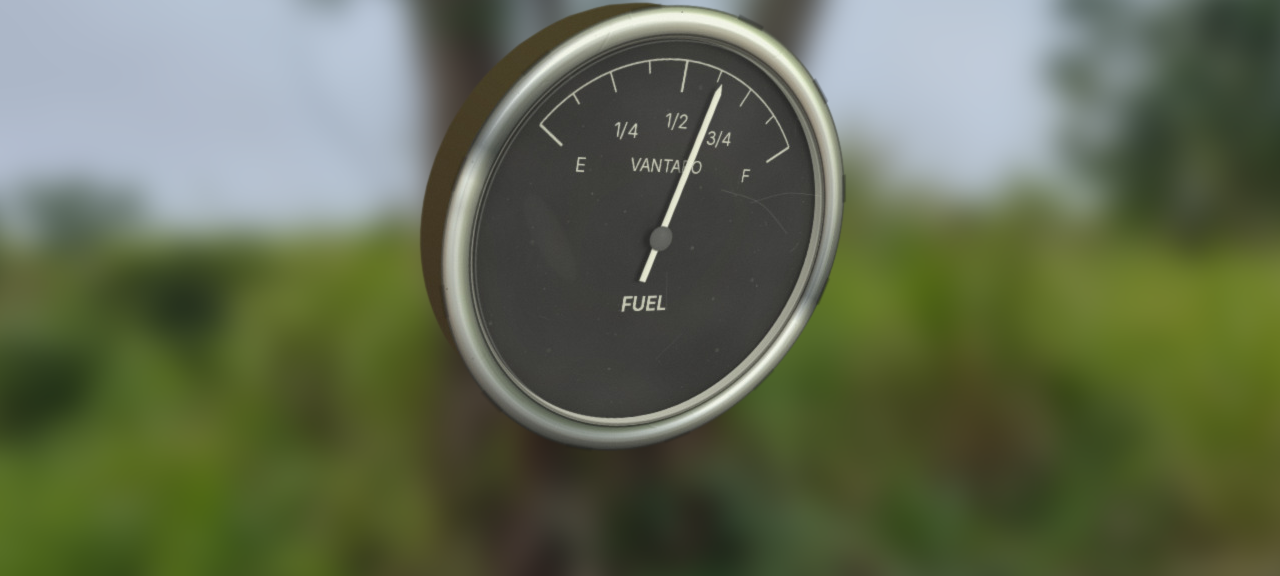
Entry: 0.625
